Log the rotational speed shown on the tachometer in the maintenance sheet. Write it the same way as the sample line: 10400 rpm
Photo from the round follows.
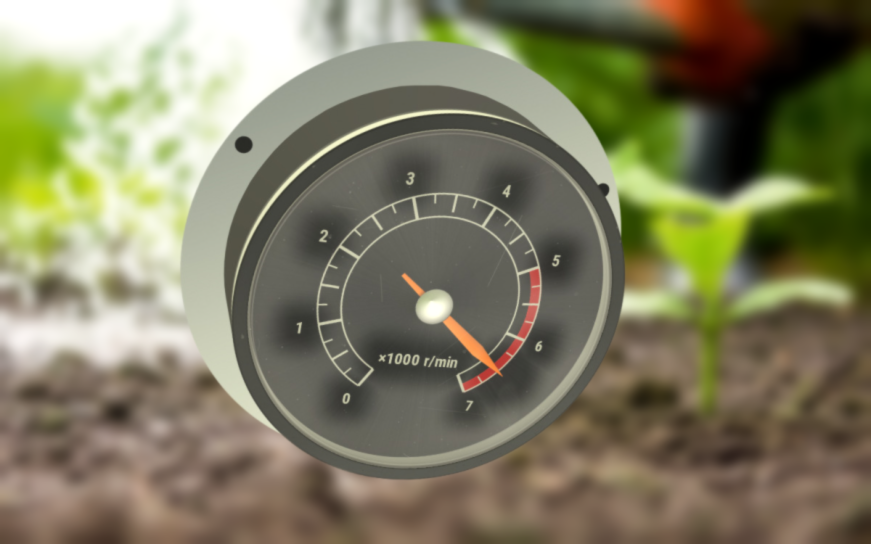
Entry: 6500 rpm
